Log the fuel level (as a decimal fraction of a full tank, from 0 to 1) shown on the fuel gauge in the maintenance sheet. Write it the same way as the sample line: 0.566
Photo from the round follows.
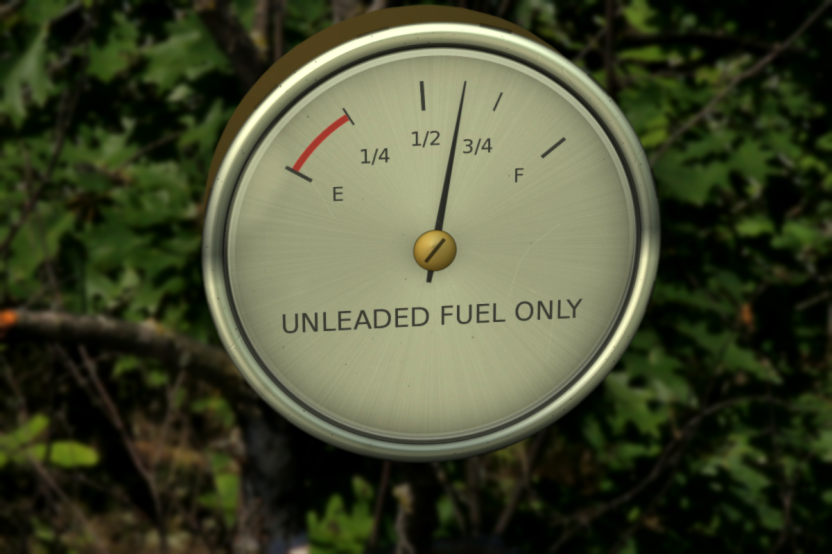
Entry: 0.625
